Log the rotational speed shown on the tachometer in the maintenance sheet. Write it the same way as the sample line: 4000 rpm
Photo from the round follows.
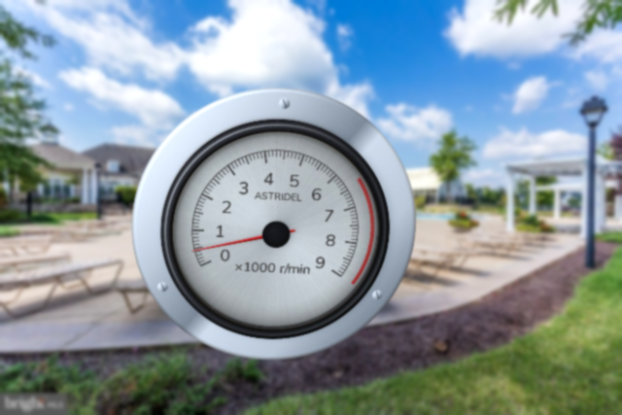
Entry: 500 rpm
